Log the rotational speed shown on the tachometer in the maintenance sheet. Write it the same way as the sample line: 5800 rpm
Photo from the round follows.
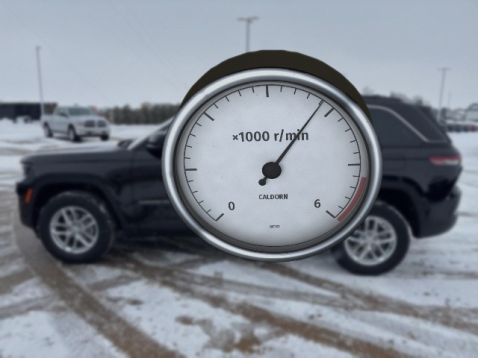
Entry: 3800 rpm
